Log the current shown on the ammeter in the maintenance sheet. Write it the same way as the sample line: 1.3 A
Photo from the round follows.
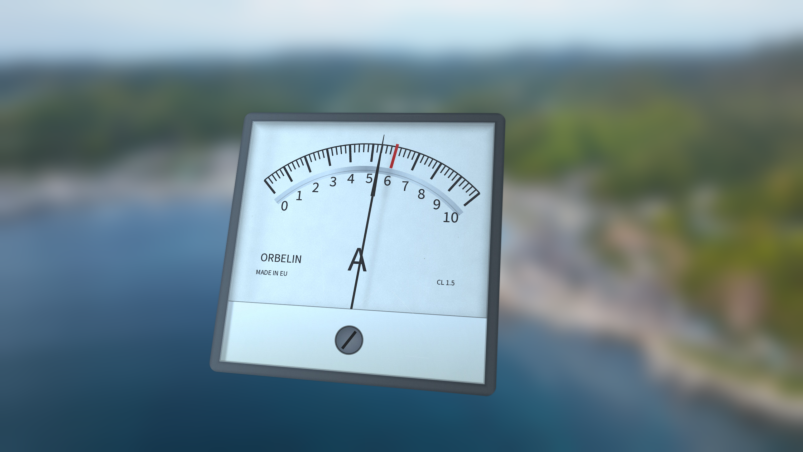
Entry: 5.4 A
